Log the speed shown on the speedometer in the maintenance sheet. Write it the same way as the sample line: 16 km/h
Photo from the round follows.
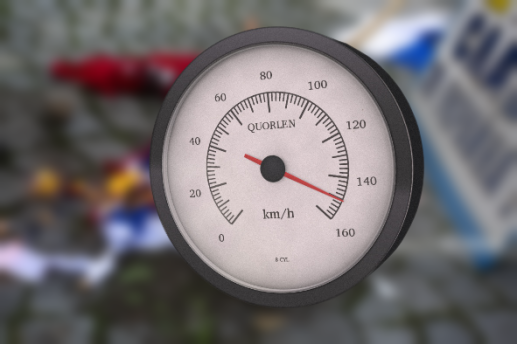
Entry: 150 km/h
